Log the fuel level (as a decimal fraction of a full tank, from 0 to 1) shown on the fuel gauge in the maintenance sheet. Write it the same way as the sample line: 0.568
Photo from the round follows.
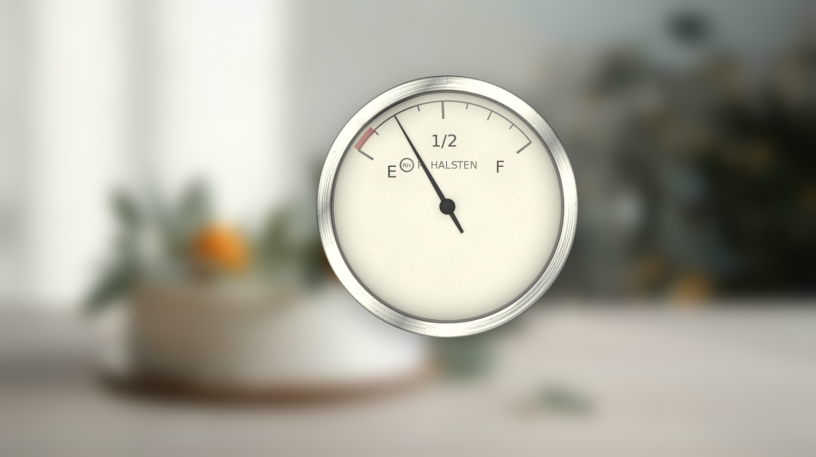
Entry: 0.25
